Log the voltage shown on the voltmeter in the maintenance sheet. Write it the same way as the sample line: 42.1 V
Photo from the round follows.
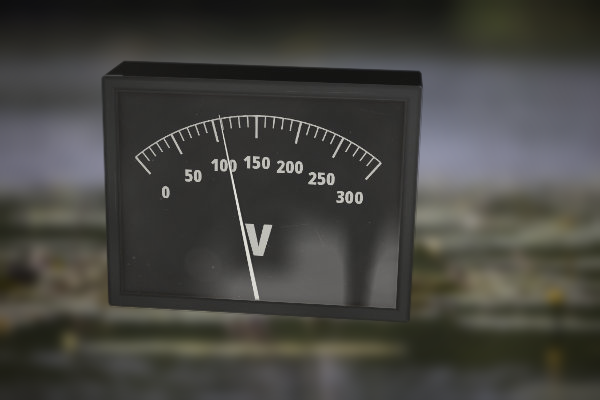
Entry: 110 V
